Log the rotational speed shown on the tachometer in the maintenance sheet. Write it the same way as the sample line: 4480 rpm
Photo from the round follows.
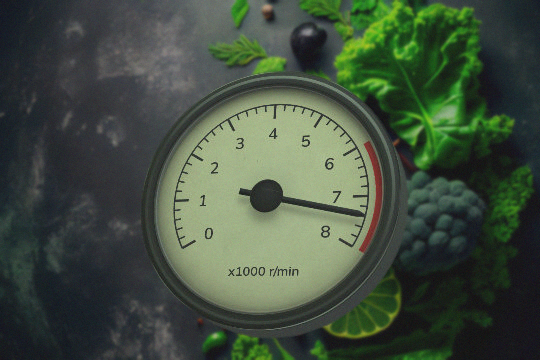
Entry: 7400 rpm
